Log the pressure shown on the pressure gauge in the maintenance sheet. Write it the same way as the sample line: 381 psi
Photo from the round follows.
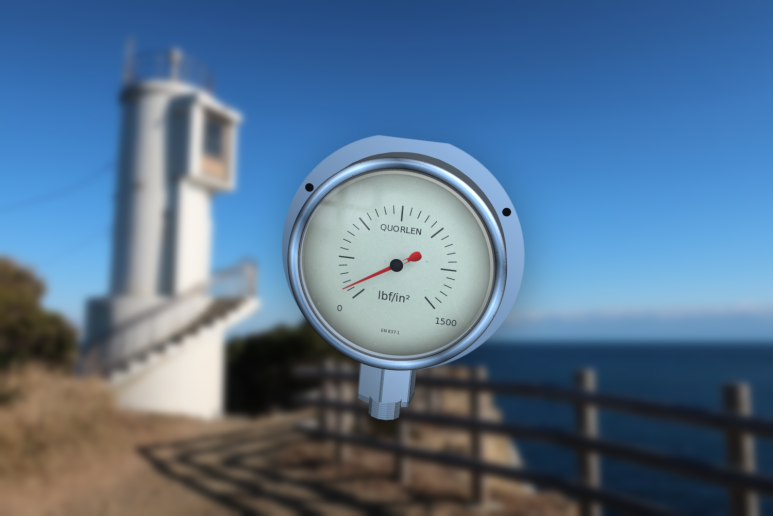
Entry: 75 psi
